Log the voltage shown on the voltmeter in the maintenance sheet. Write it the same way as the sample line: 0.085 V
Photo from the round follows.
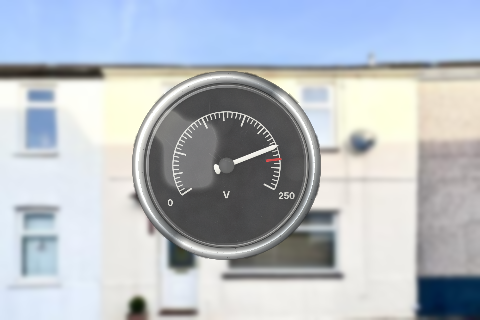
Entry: 200 V
